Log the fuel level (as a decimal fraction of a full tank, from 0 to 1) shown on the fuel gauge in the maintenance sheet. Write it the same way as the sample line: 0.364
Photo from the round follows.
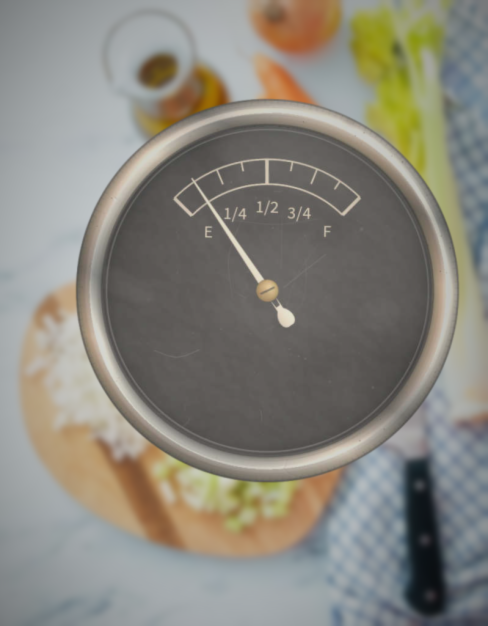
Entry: 0.125
